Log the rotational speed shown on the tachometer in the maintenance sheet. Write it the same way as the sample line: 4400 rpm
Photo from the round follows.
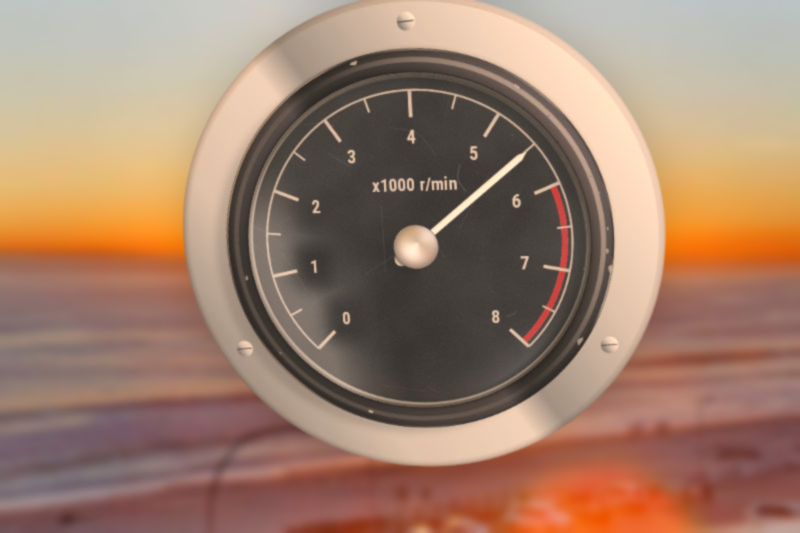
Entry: 5500 rpm
